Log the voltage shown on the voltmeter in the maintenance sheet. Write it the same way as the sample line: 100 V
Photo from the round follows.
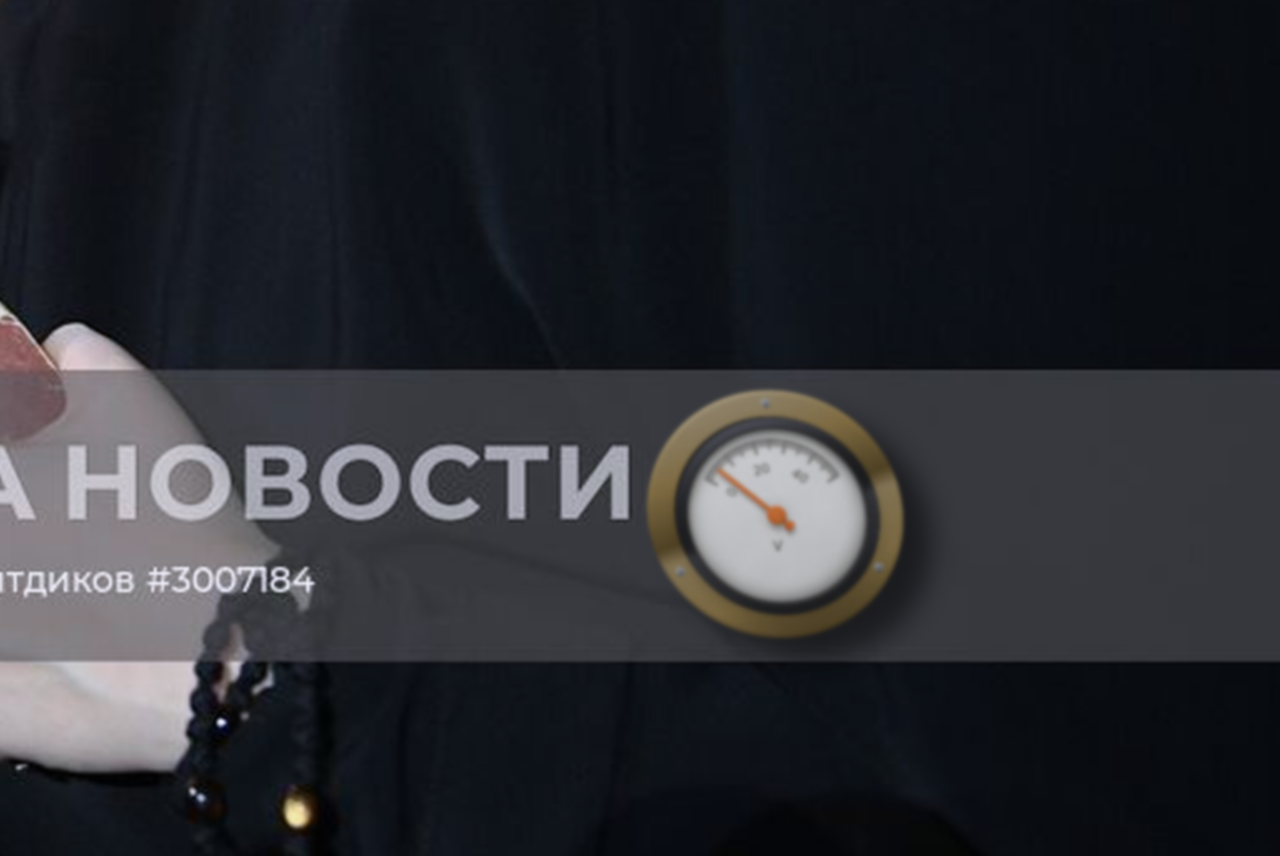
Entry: 5 V
